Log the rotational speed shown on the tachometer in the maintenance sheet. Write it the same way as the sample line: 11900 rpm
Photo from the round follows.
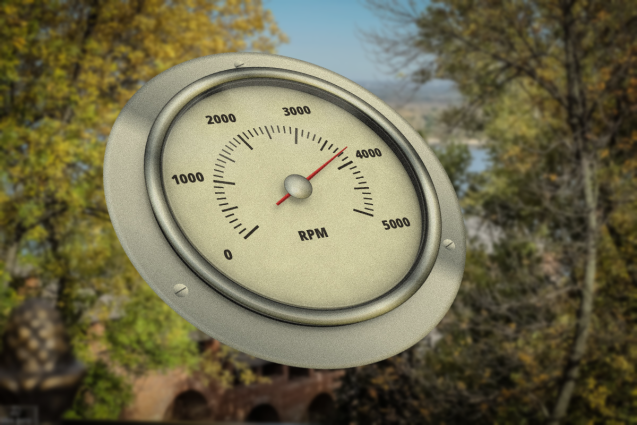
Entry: 3800 rpm
